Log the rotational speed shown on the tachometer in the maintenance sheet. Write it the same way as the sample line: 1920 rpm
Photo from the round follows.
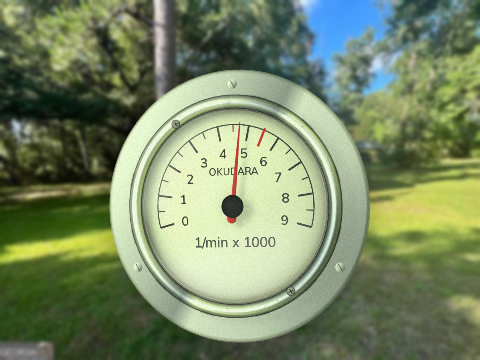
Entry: 4750 rpm
